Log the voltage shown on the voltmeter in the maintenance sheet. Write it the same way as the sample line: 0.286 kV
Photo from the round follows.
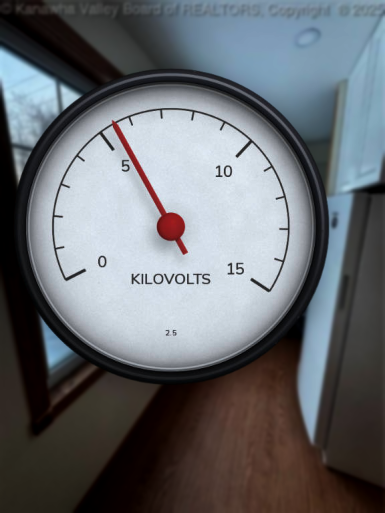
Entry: 5.5 kV
